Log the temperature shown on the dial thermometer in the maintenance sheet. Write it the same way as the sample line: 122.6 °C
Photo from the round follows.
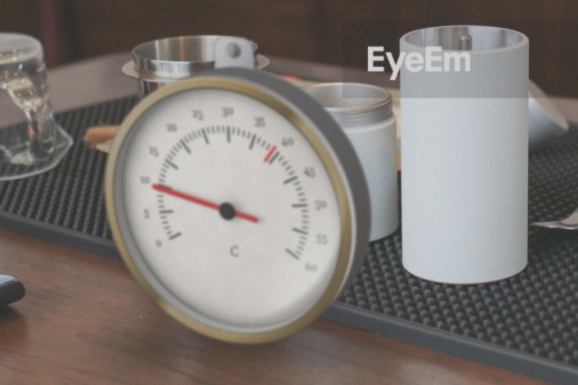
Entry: 10 °C
